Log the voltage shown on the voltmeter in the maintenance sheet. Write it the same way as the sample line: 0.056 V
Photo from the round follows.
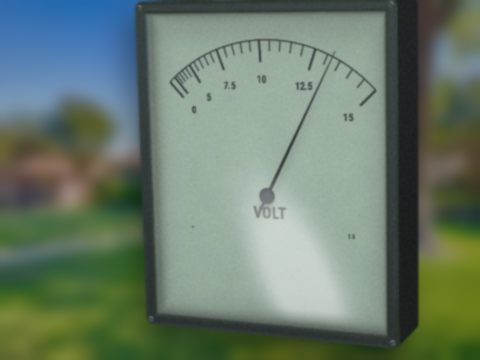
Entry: 13.25 V
